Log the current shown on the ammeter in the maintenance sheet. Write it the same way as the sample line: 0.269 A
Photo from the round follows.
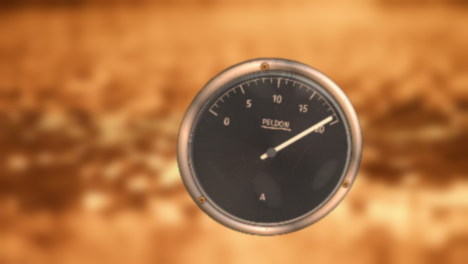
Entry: 19 A
